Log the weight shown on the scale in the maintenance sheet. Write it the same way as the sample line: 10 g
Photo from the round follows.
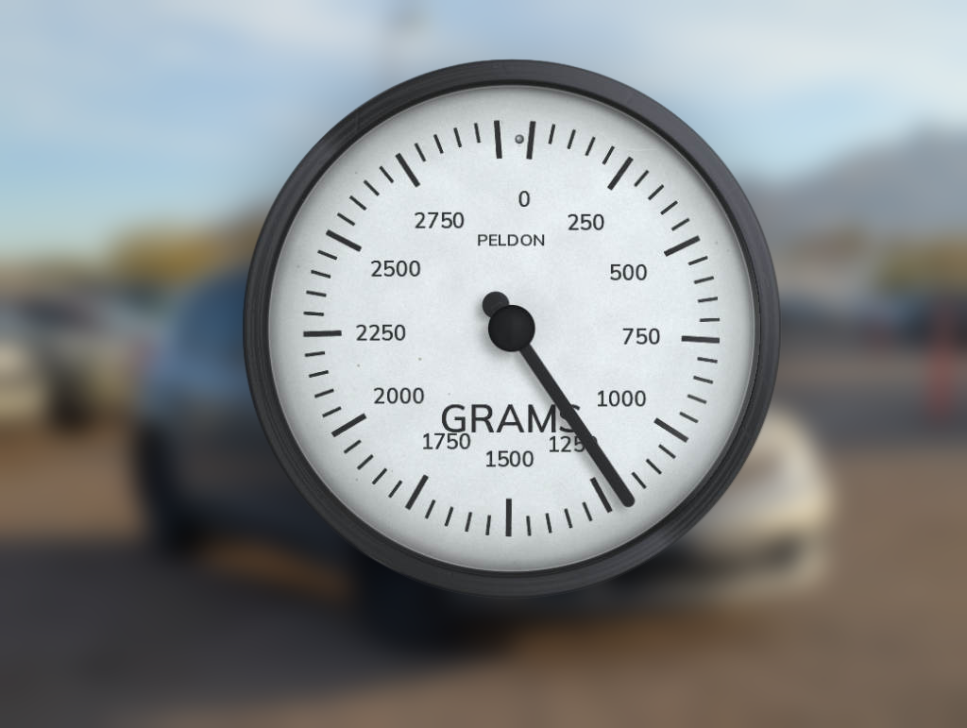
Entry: 1200 g
